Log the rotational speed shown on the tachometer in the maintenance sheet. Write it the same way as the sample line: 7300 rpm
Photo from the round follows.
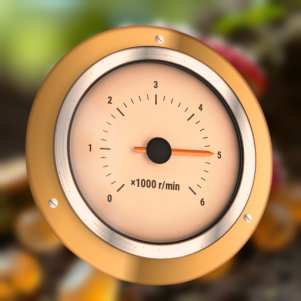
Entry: 5000 rpm
